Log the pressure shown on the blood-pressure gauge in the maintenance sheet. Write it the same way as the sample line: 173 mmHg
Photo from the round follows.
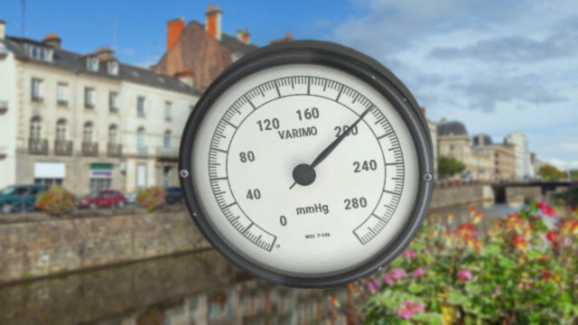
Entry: 200 mmHg
